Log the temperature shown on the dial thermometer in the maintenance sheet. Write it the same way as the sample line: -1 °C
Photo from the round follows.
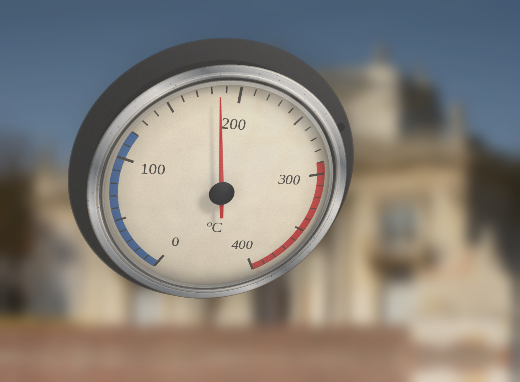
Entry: 185 °C
